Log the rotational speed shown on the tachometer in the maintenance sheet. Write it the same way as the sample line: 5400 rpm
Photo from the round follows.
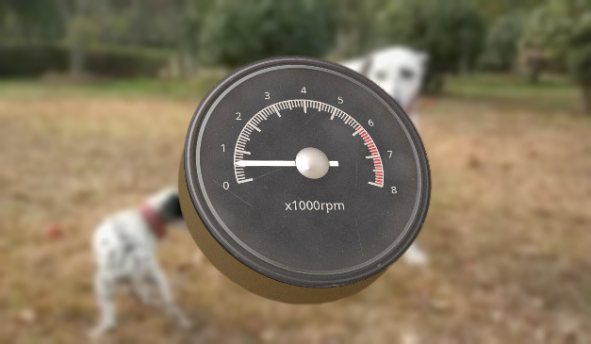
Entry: 500 rpm
